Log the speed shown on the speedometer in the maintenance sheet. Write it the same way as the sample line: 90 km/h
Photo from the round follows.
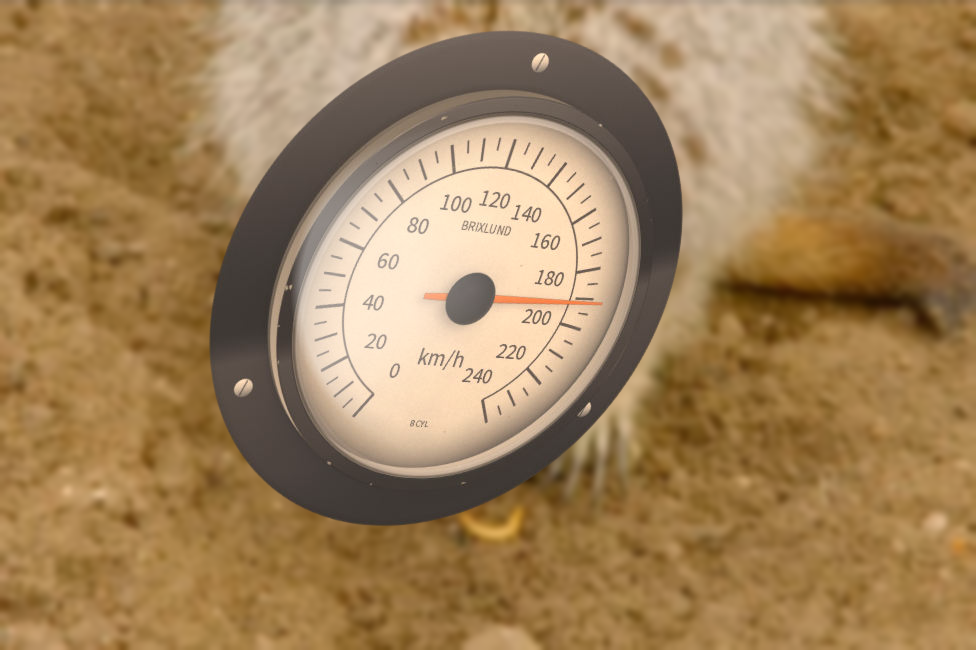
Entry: 190 km/h
